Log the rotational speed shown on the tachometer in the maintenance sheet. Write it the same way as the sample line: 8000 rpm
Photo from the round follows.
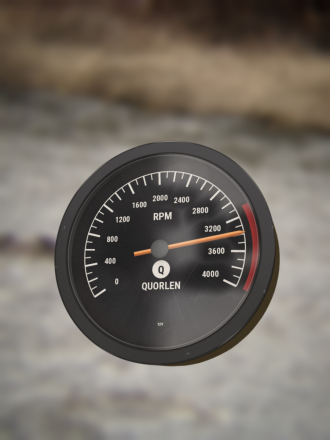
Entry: 3400 rpm
